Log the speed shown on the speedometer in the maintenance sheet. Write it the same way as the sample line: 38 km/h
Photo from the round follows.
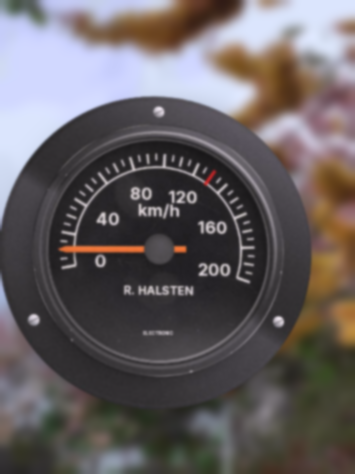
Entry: 10 km/h
